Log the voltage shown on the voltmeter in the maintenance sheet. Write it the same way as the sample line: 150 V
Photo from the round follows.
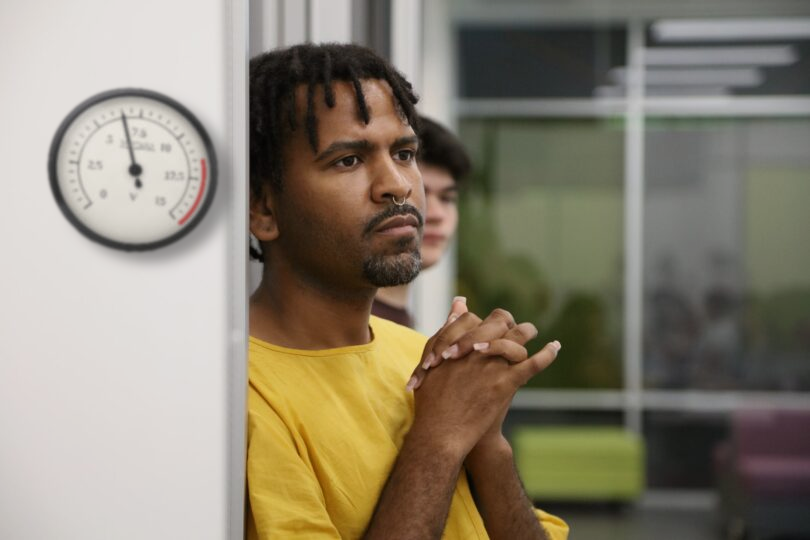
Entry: 6.5 V
